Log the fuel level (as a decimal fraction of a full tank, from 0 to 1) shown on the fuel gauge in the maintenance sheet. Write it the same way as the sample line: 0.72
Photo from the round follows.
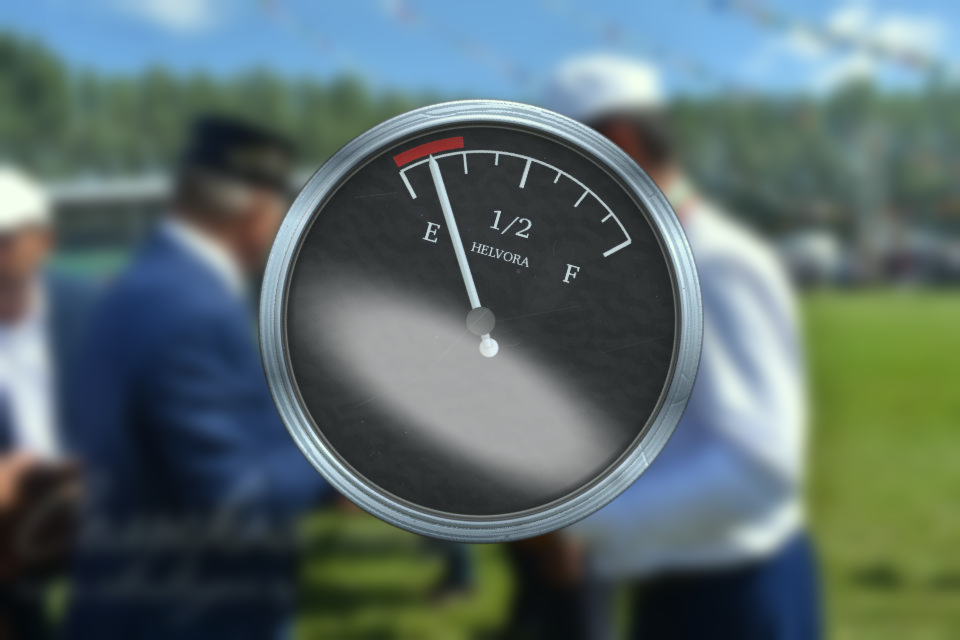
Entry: 0.125
